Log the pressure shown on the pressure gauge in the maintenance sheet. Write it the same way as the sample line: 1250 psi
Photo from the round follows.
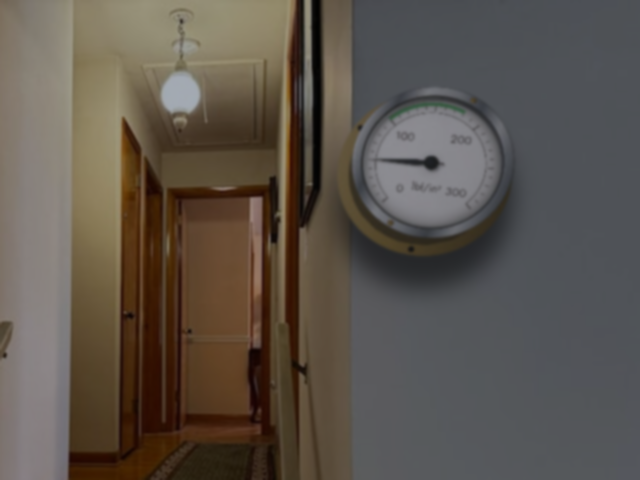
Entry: 50 psi
